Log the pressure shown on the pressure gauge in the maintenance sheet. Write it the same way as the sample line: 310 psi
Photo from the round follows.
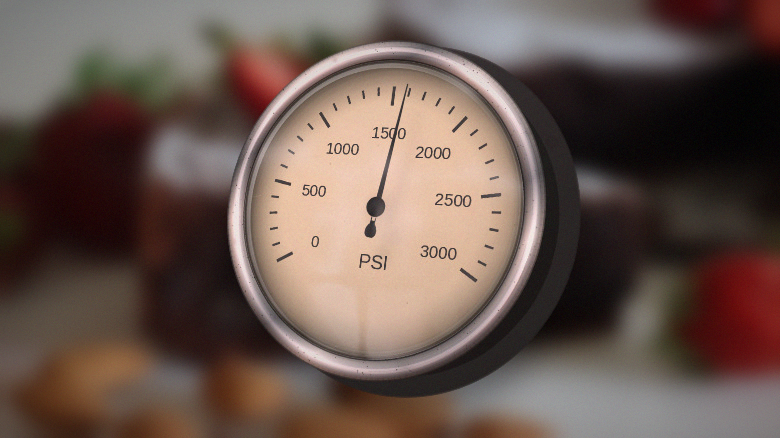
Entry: 1600 psi
